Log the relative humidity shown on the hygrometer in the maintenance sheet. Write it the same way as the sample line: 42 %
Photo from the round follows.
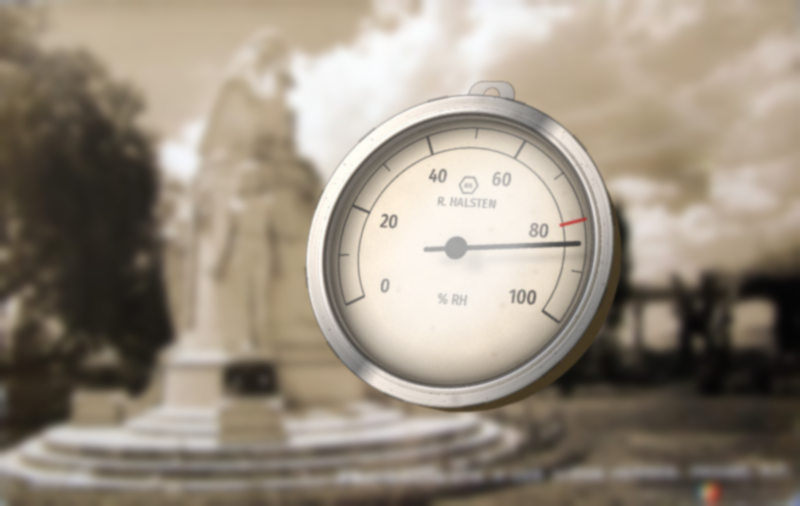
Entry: 85 %
